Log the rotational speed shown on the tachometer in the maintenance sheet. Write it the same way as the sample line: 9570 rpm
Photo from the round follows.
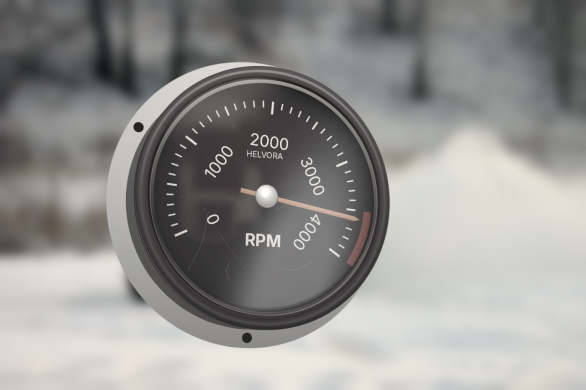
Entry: 3600 rpm
